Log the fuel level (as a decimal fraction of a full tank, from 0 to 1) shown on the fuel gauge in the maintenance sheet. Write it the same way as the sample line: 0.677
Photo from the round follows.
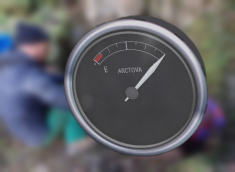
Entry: 1
